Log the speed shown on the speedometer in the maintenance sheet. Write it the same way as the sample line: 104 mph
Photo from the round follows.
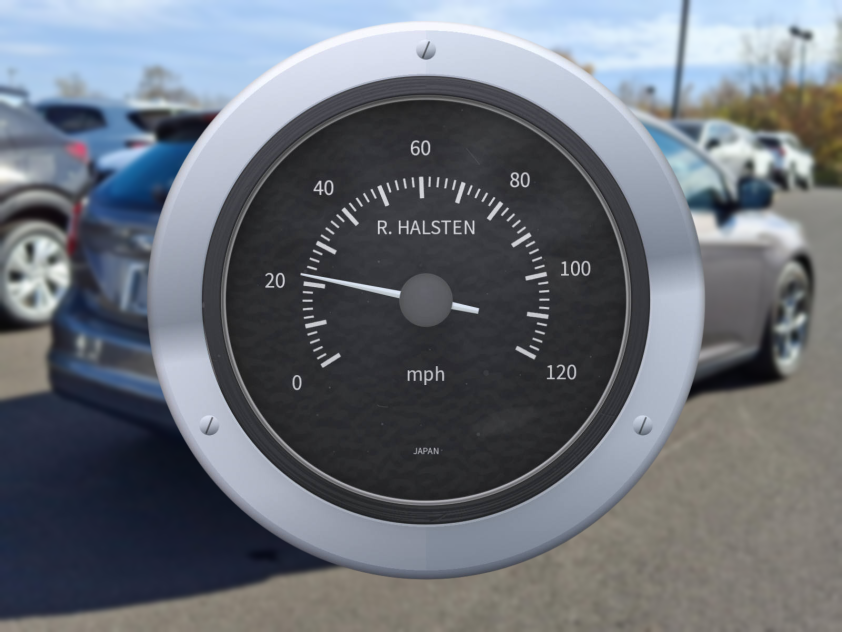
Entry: 22 mph
